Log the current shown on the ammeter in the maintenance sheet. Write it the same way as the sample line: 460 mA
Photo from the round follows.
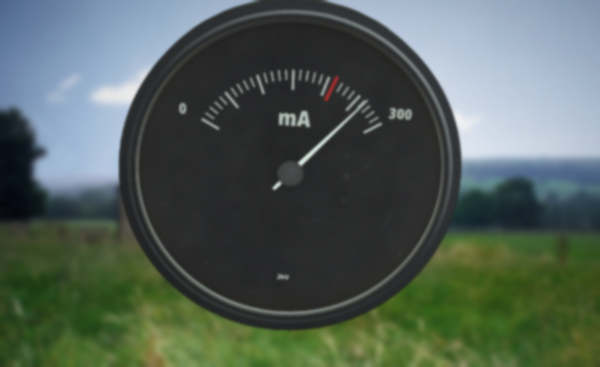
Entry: 260 mA
